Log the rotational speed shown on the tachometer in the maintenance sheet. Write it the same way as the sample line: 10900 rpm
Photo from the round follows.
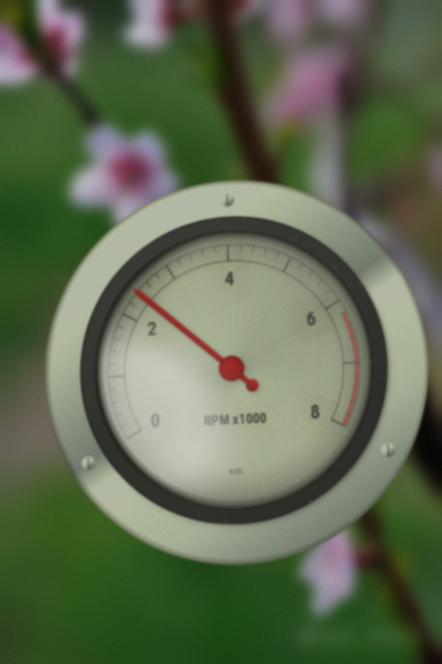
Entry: 2400 rpm
